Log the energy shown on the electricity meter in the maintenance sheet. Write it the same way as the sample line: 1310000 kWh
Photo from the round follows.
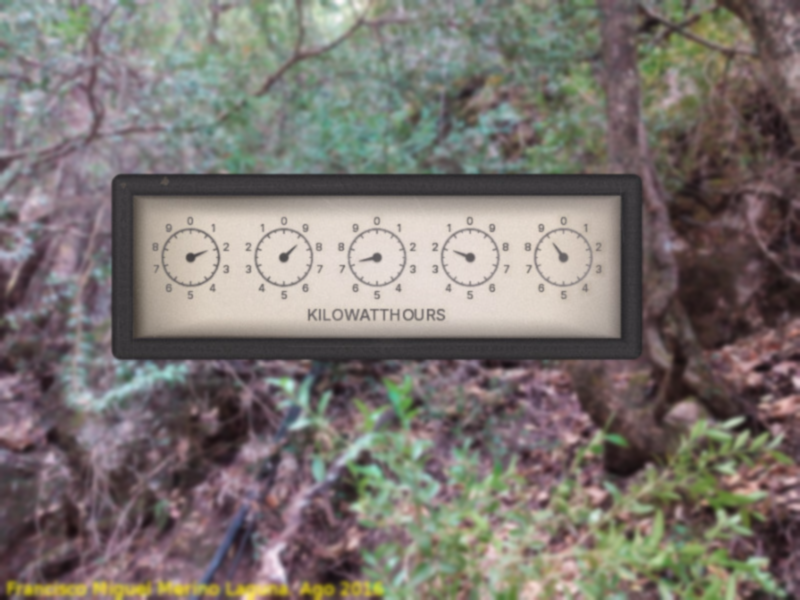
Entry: 18719 kWh
